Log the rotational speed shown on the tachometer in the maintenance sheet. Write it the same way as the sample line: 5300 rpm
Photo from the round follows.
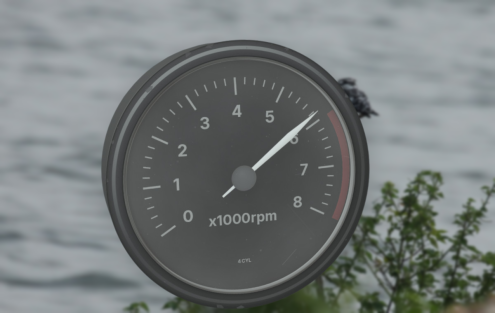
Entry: 5800 rpm
